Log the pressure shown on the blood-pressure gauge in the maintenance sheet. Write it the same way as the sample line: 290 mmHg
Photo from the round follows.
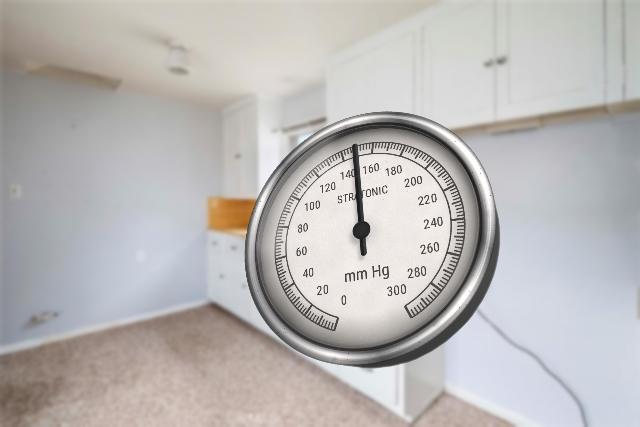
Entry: 150 mmHg
